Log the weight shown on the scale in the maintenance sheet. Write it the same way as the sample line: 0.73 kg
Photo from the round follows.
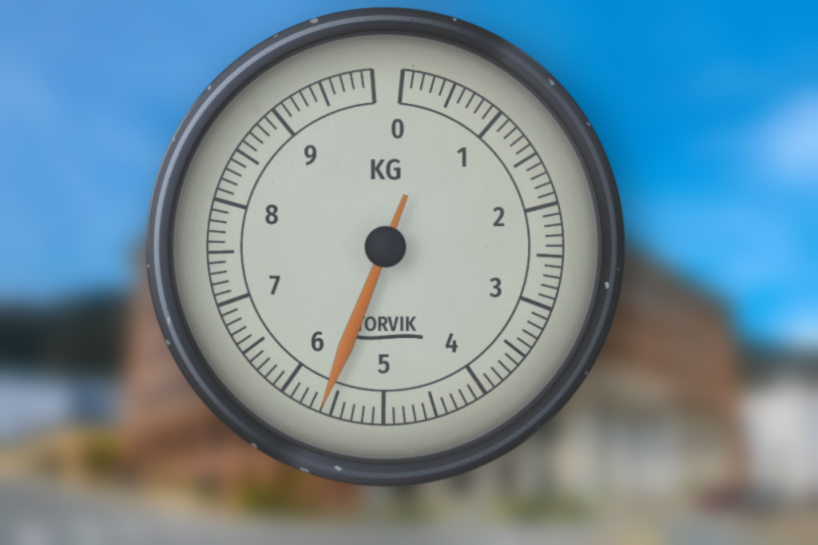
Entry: 5.6 kg
